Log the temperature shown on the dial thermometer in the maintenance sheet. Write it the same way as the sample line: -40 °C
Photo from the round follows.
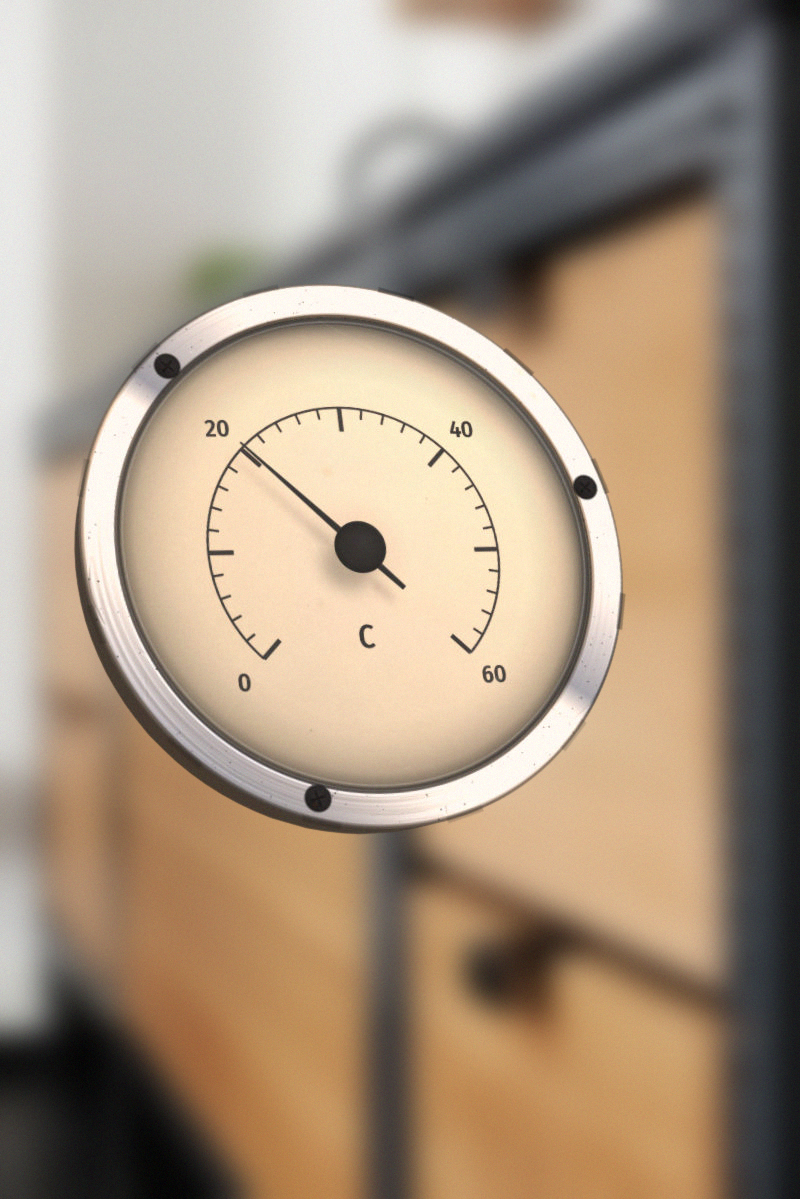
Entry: 20 °C
